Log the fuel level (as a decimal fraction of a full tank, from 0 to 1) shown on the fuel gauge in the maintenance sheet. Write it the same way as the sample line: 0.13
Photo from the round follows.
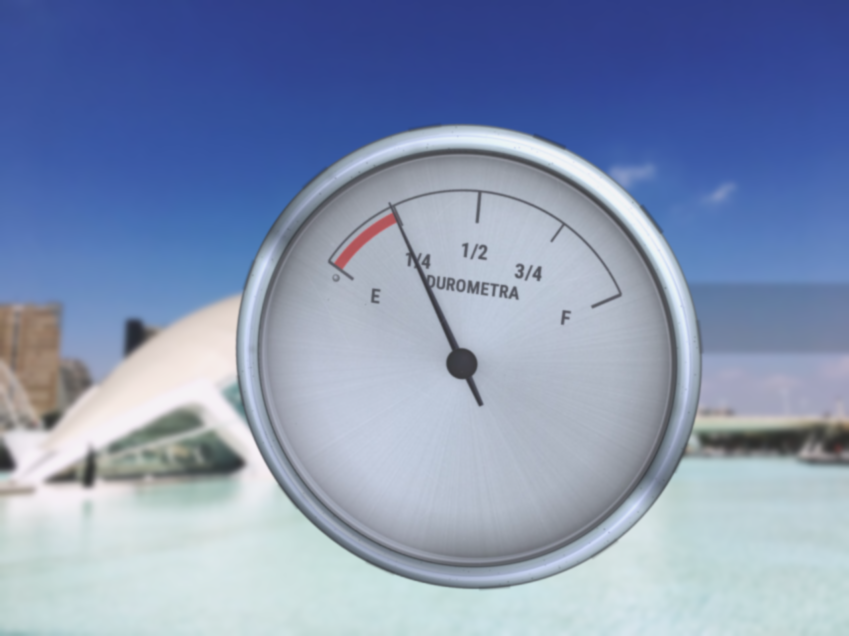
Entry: 0.25
